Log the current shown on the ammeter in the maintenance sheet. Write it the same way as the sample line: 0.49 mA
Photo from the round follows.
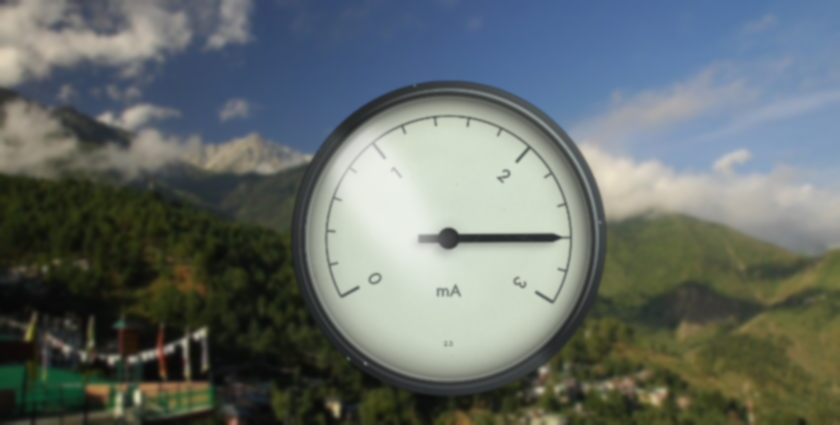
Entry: 2.6 mA
